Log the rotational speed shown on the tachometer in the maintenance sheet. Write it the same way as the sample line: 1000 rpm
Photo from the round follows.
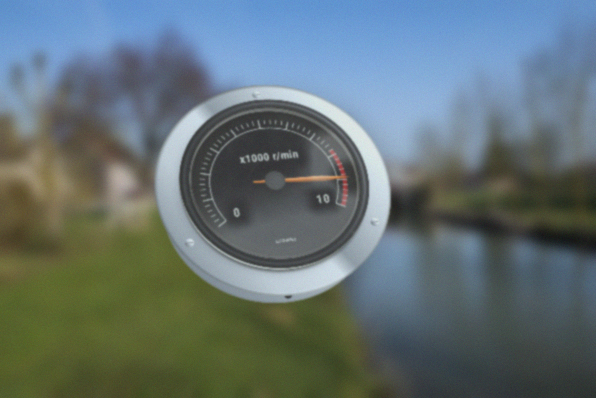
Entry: 9000 rpm
